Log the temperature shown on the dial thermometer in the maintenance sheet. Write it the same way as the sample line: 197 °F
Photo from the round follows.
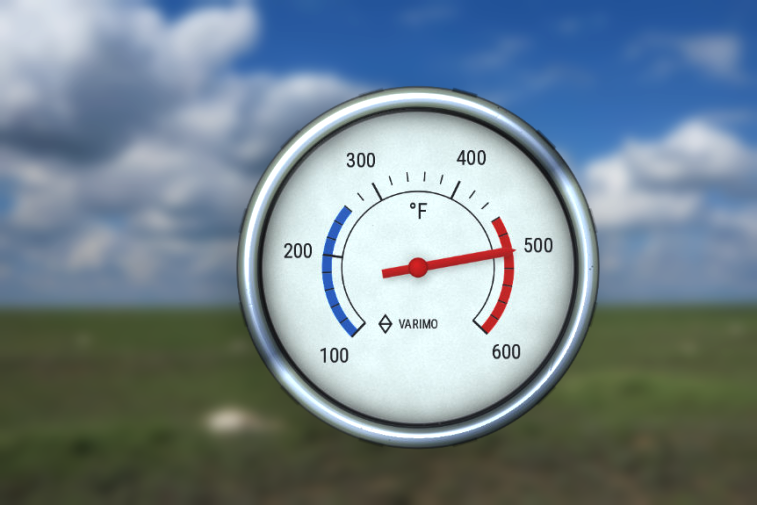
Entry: 500 °F
